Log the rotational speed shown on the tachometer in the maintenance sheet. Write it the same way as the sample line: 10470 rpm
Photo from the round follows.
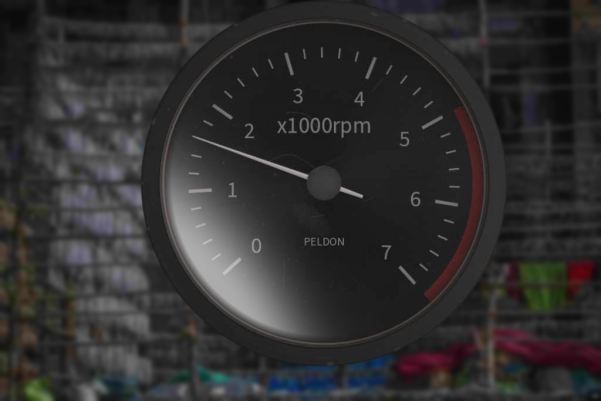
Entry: 1600 rpm
